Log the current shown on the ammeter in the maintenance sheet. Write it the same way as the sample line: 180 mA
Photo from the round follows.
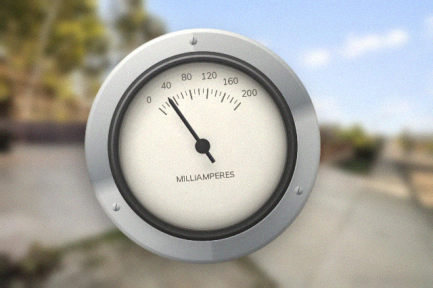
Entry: 30 mA
